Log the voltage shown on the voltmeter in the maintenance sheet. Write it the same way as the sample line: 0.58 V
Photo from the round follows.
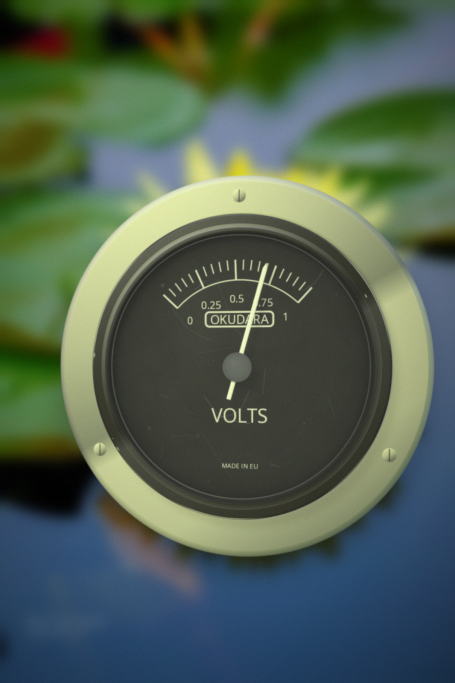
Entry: 0.7 V
